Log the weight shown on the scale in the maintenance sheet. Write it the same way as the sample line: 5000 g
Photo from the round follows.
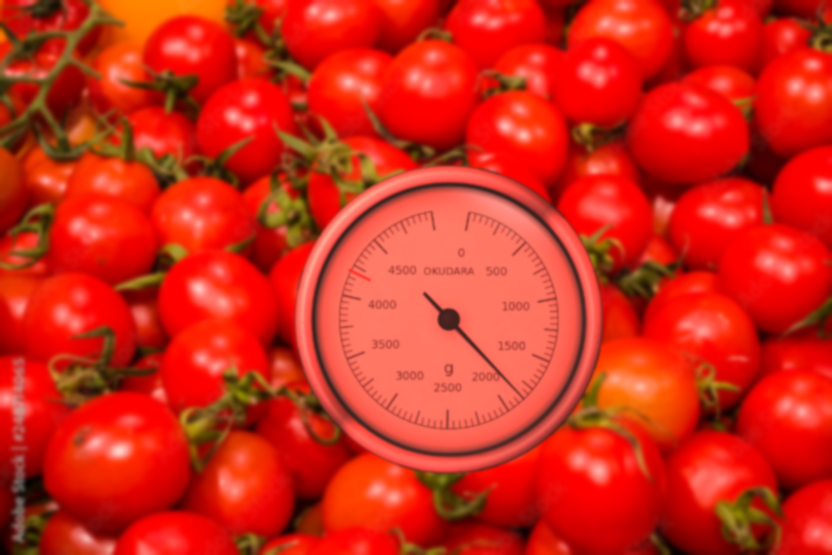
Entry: 1850 g
